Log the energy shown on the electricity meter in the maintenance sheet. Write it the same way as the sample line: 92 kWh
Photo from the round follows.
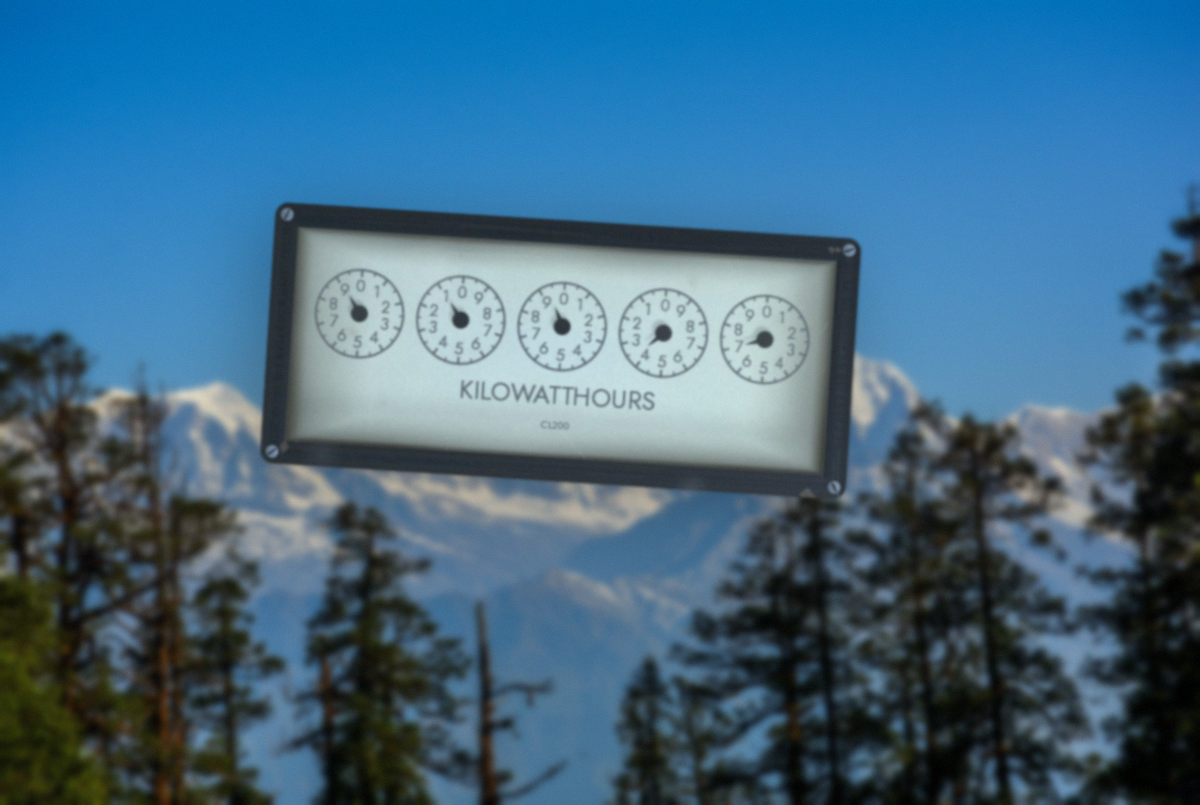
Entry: 90937 kWh
